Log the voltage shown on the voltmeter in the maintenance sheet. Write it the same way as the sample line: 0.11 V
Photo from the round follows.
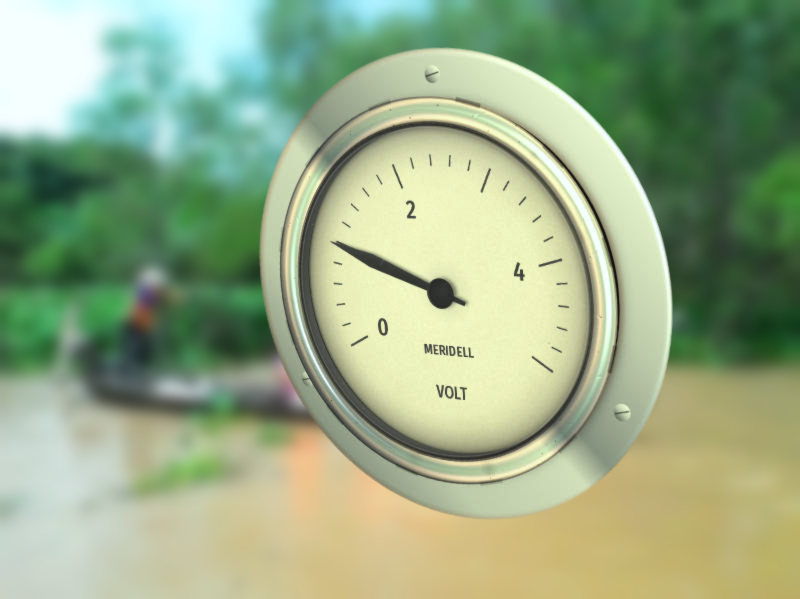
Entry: 1 V
